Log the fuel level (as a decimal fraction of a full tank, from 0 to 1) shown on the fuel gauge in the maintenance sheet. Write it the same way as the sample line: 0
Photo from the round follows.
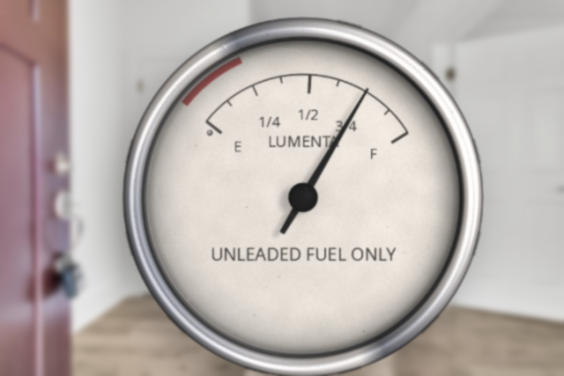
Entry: 0.75
